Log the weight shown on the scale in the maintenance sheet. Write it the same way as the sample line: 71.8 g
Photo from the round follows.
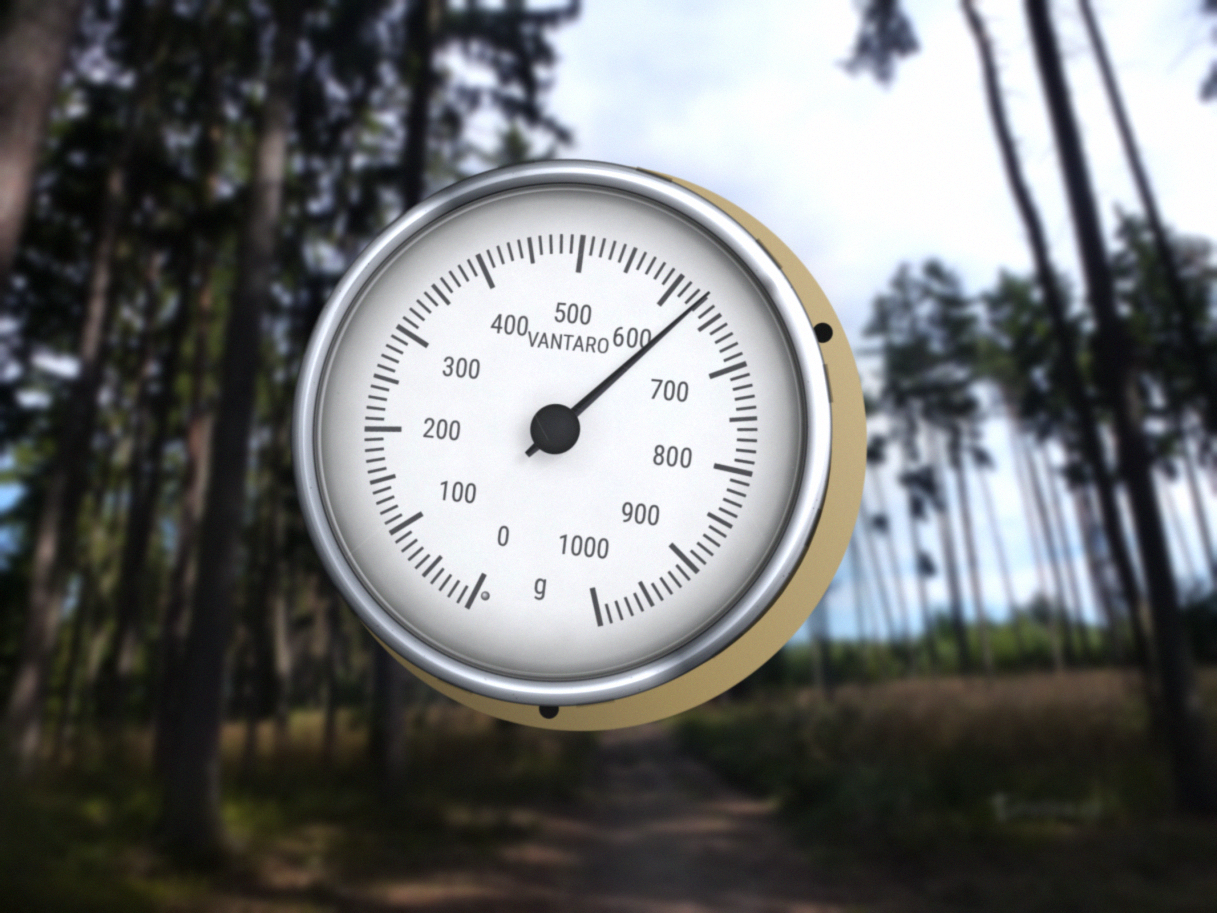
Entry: 630 g
